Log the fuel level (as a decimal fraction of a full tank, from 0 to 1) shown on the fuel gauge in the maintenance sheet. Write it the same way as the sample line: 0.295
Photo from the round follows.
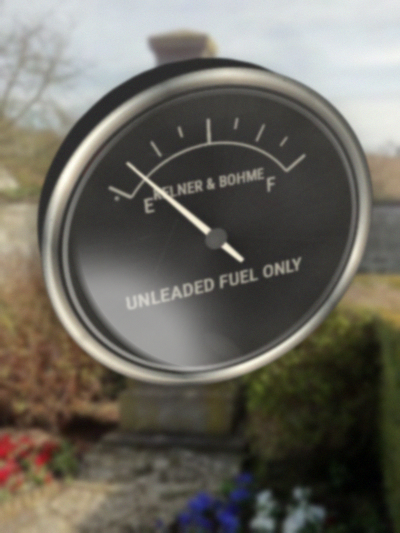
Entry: 0.125
